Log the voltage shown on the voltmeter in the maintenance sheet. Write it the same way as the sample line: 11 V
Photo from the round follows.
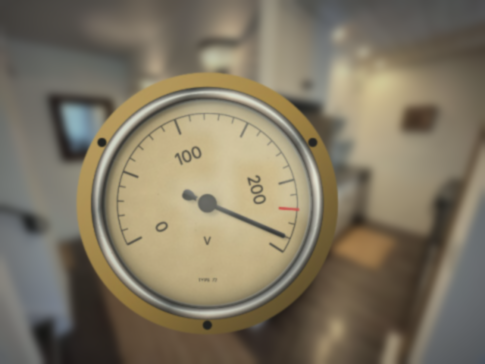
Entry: 240 V
